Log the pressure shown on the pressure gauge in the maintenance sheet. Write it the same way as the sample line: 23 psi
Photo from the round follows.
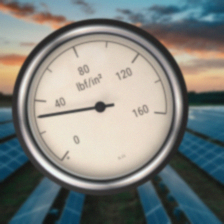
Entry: 30 psi
